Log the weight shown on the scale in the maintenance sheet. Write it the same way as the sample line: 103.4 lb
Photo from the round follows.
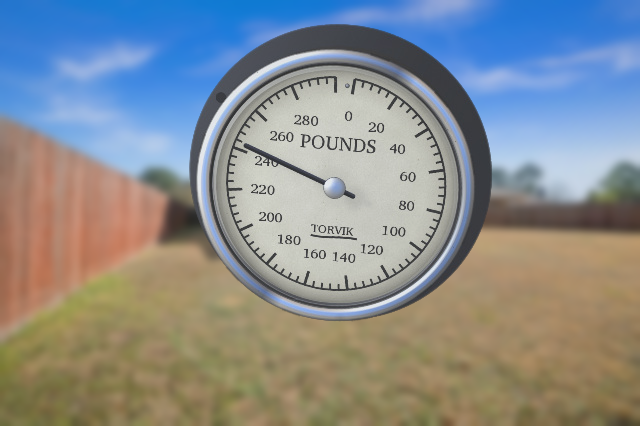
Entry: 244 lb
